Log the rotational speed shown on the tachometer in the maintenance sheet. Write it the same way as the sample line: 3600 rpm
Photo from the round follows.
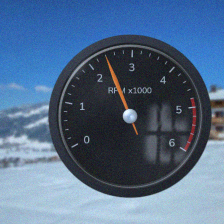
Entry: 2400 rpm
